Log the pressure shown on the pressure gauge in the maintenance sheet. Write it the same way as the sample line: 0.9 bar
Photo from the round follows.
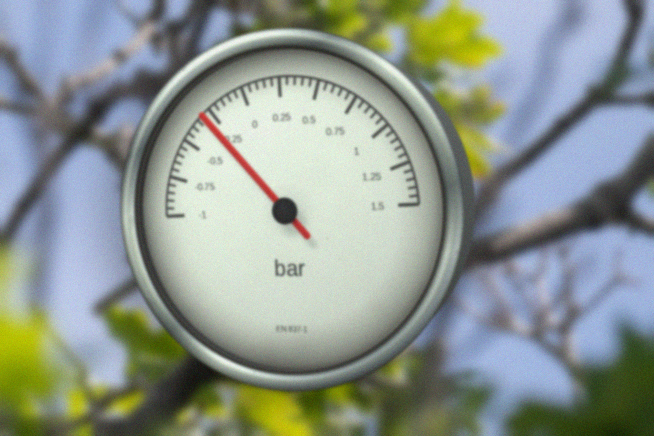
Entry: -0.3 bar
